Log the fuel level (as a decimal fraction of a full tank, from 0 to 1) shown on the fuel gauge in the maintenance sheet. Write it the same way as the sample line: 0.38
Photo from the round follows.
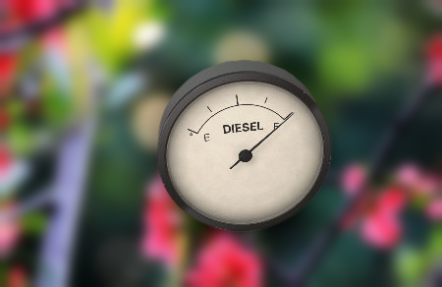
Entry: 1
